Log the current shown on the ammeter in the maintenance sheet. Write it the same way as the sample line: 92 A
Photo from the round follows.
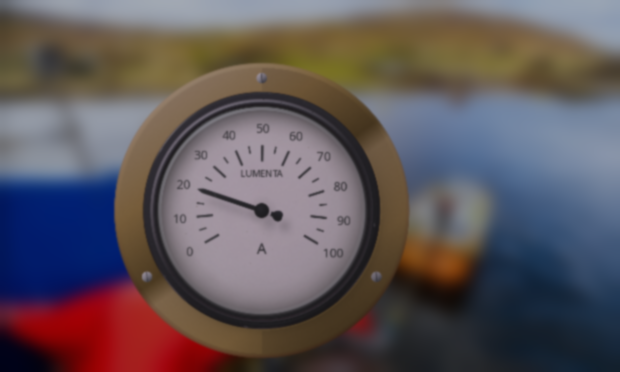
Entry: 20 A
